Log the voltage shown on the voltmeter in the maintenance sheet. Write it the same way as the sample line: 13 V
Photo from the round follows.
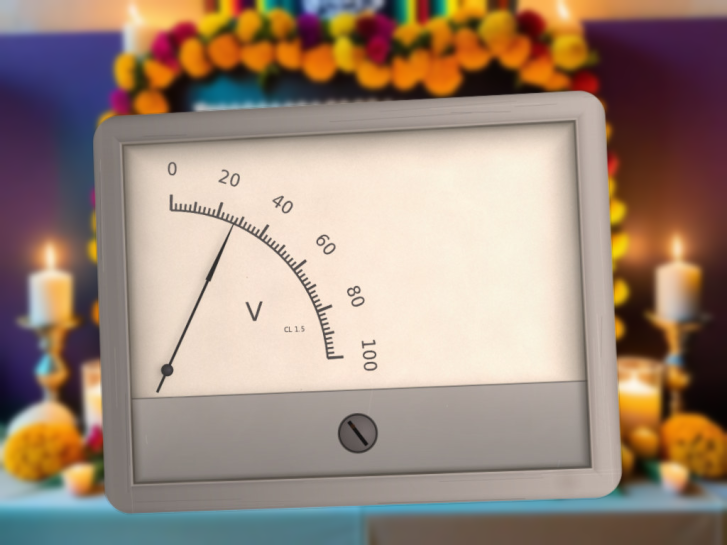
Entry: 28 V
